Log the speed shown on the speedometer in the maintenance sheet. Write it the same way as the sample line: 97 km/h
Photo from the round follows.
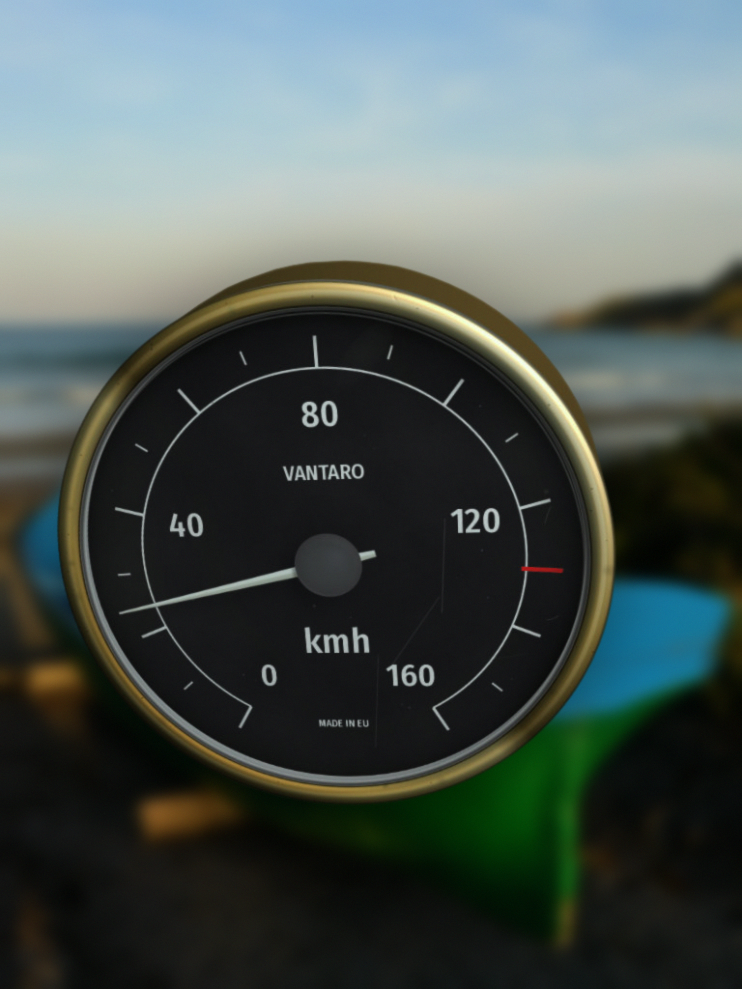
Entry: 25 km/h
